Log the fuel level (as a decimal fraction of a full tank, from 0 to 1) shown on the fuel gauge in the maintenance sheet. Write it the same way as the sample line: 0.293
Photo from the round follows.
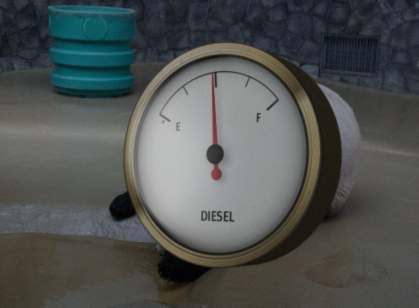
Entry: 0.5
